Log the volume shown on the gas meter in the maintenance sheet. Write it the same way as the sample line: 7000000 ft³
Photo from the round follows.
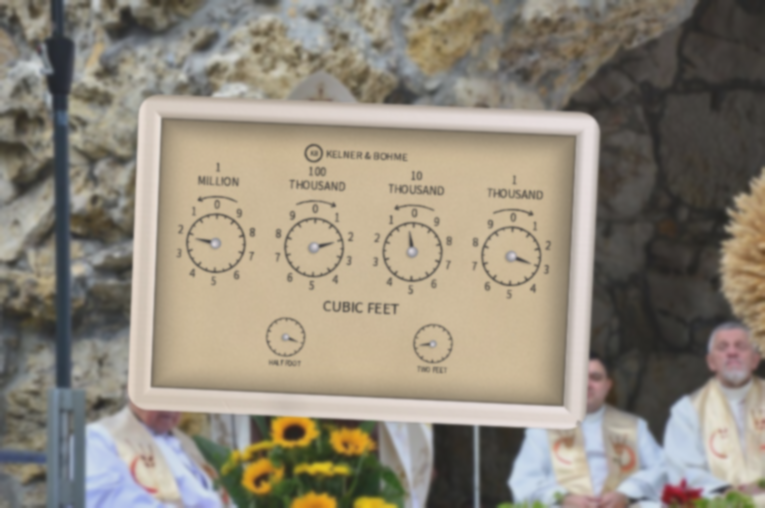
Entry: 220300 ft³
